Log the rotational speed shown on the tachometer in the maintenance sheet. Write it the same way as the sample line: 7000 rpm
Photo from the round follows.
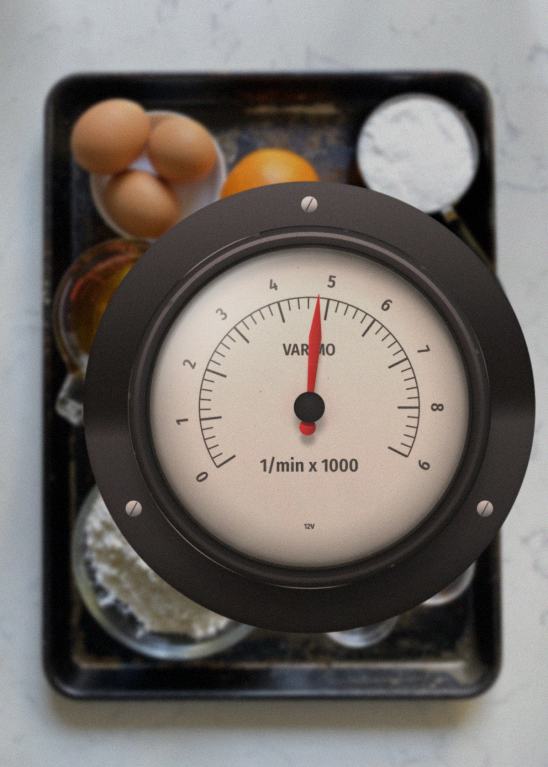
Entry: 4800 rpm
